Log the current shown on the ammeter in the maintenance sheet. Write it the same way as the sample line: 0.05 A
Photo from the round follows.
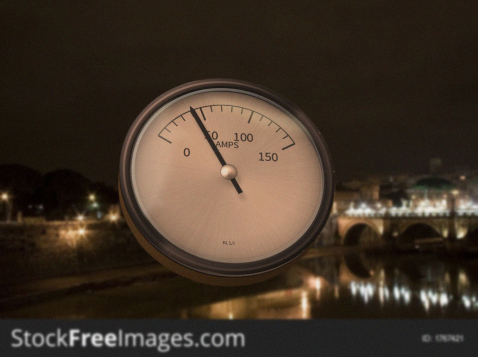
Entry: 40 A
